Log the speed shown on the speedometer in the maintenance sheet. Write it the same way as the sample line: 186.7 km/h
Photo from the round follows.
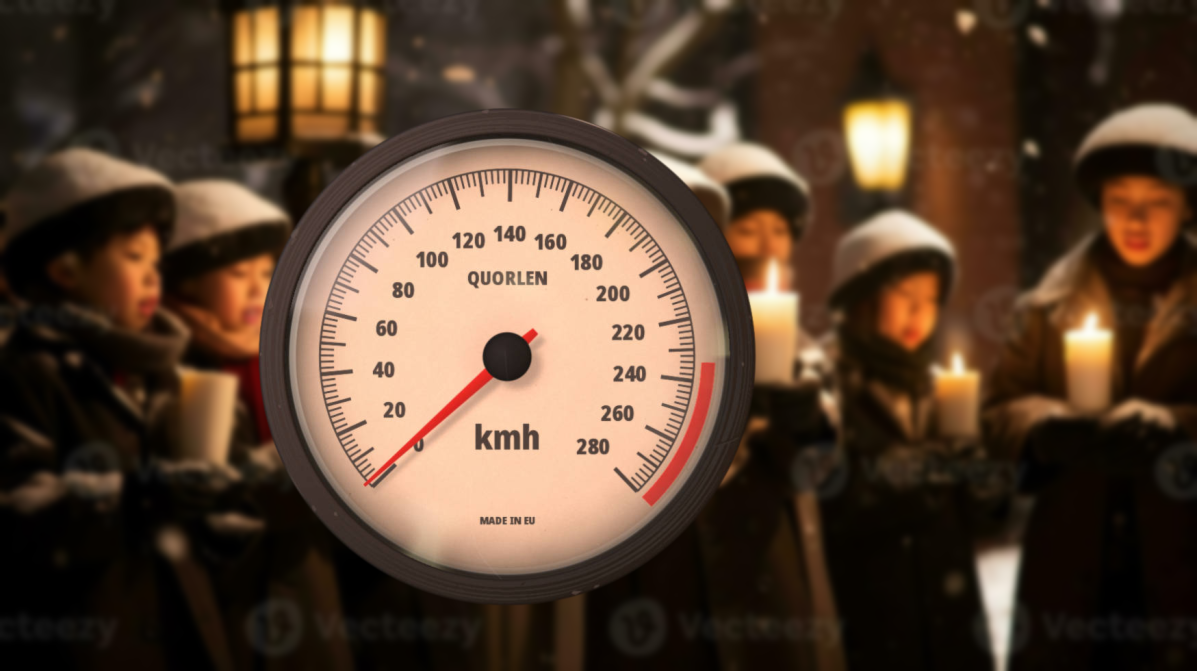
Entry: 2 km/h
